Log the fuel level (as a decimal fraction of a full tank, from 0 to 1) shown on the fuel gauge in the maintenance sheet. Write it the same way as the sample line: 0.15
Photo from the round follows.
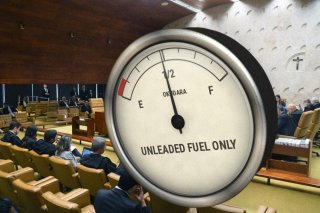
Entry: 0.5
